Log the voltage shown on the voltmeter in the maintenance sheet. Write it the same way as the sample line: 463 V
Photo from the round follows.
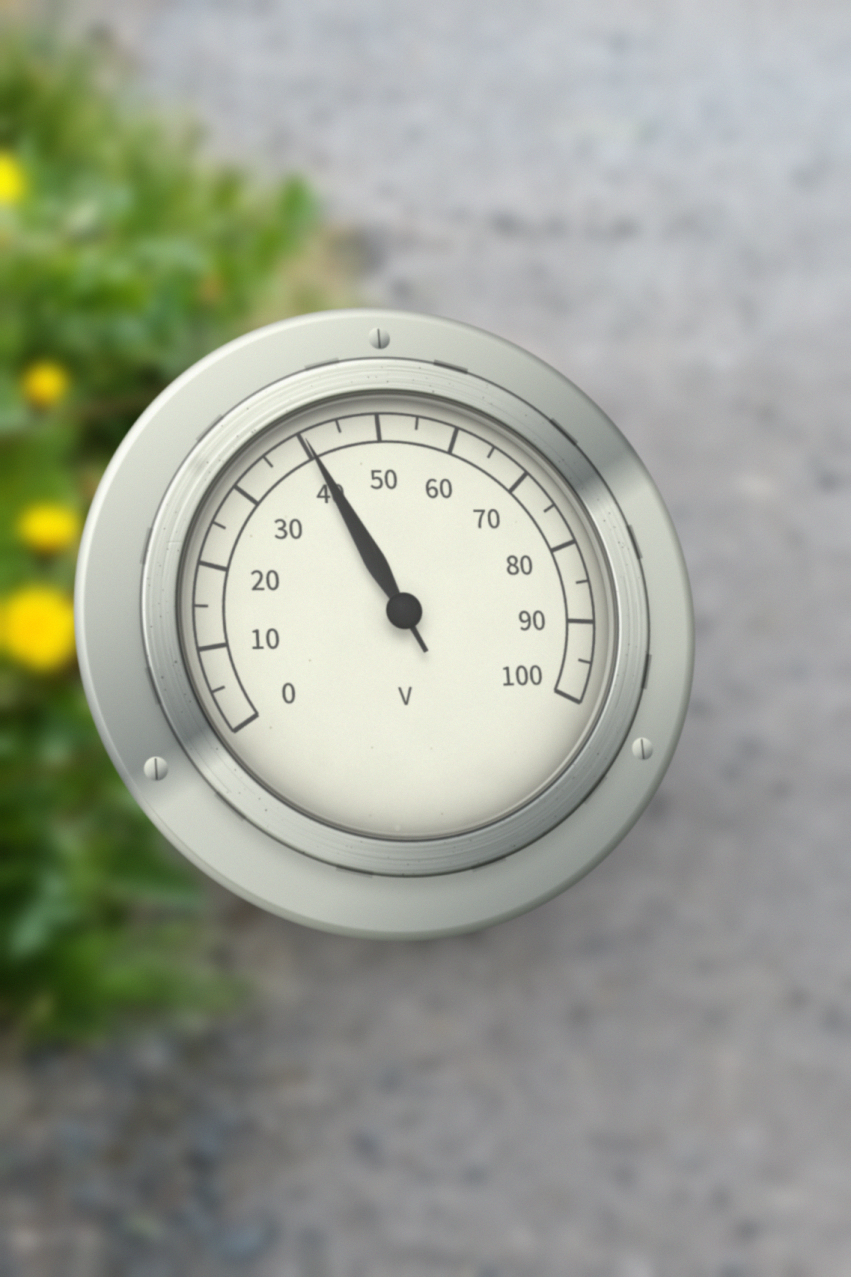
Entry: 40 V
